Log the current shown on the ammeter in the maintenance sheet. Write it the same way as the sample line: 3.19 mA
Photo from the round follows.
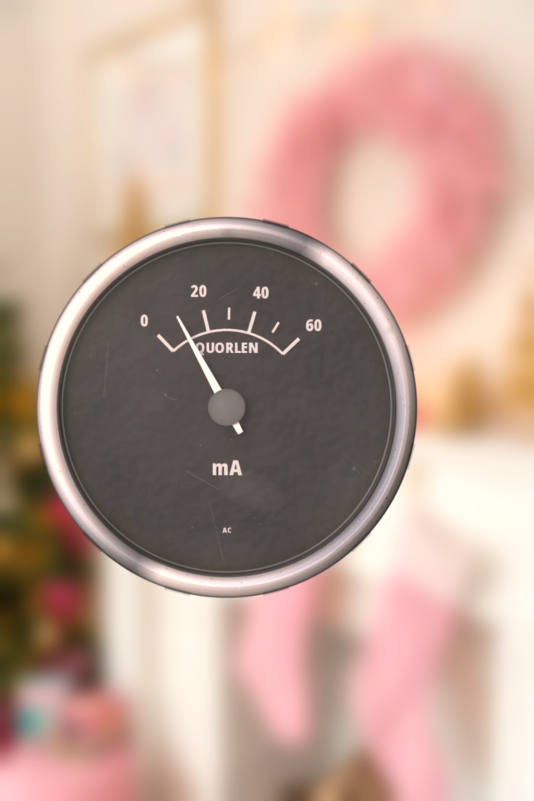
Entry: 10 mA
